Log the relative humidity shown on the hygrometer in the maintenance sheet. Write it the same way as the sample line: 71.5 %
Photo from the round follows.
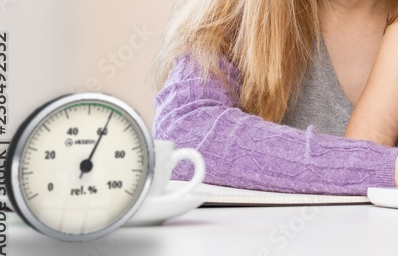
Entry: 60 %
